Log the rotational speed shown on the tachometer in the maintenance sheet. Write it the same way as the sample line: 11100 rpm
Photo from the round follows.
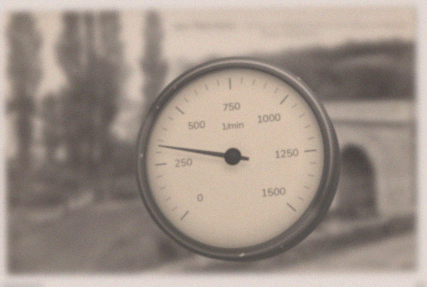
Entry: 325 rpm
